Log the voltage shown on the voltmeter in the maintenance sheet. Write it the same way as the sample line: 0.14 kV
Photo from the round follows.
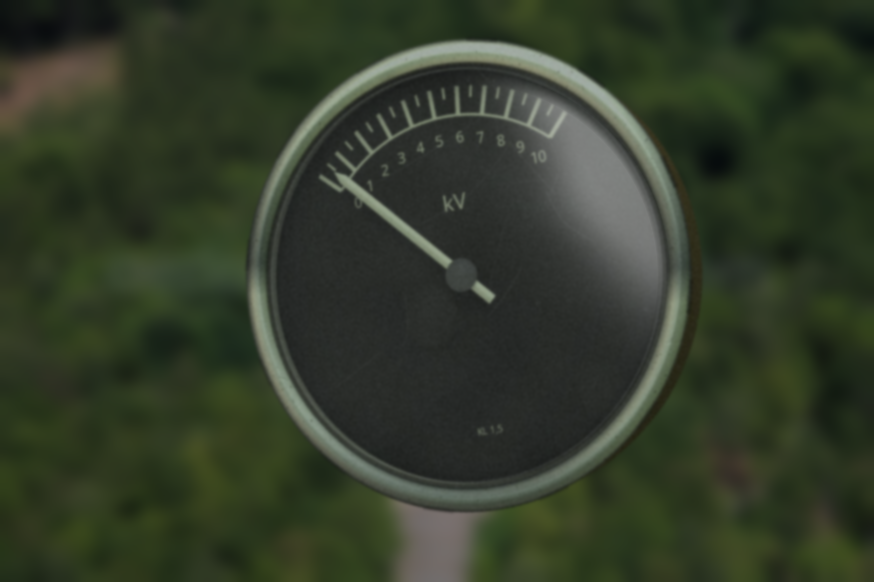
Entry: 0.5 kV
